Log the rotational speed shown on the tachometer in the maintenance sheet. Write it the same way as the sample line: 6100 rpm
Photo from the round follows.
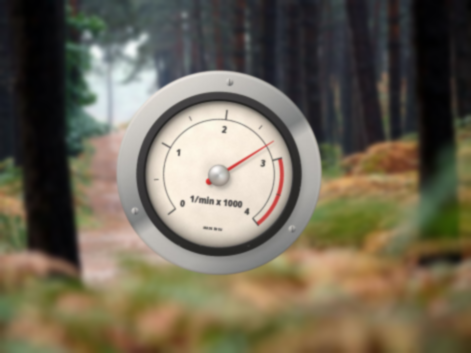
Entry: 2750 rpm
